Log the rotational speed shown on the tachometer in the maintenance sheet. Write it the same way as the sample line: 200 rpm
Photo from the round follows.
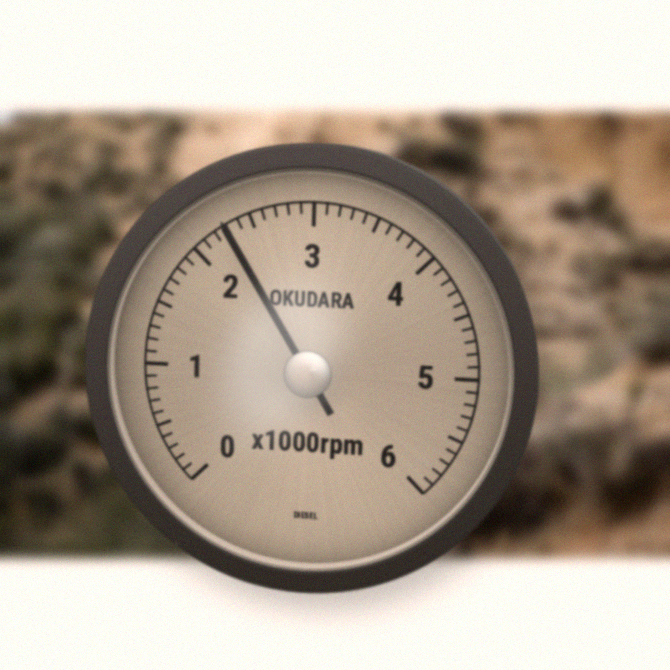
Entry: 2300 rpm
